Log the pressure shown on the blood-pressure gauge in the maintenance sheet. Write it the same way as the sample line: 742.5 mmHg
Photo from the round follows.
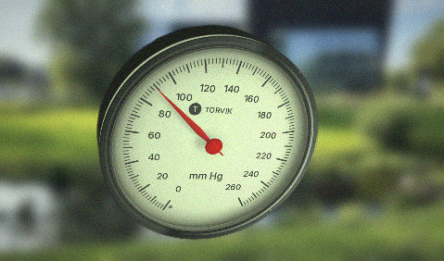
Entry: 90 mmHg
